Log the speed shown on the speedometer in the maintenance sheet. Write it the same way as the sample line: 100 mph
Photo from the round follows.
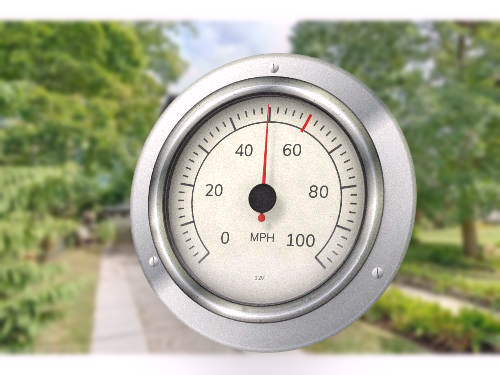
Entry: 50 mph
